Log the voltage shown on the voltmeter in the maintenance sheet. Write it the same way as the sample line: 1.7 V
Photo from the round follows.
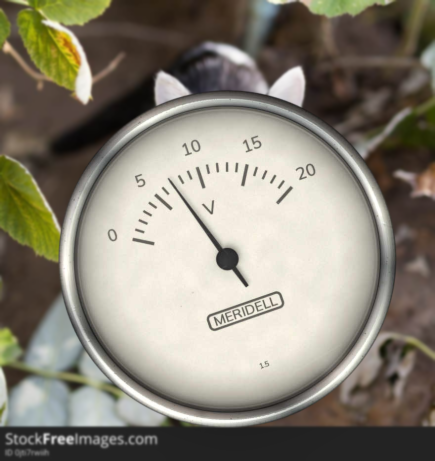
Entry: 7 V
